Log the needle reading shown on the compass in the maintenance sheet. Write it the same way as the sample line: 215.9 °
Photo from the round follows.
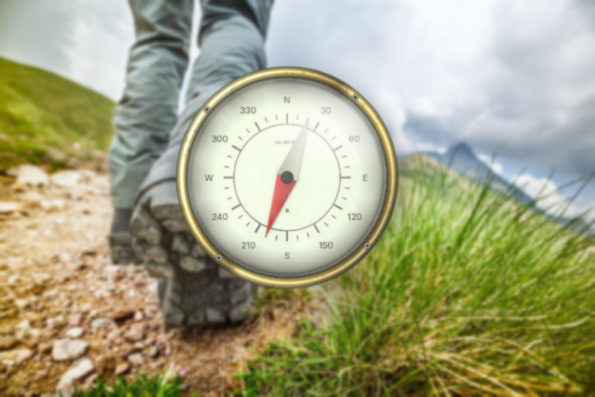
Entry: 200 °
